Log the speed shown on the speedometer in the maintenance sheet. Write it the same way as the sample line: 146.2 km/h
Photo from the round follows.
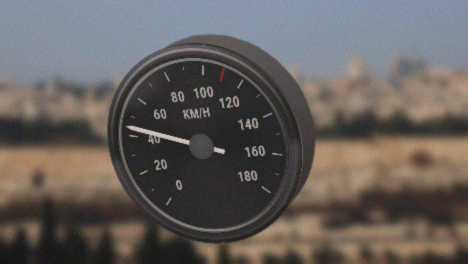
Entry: 45 km/h
